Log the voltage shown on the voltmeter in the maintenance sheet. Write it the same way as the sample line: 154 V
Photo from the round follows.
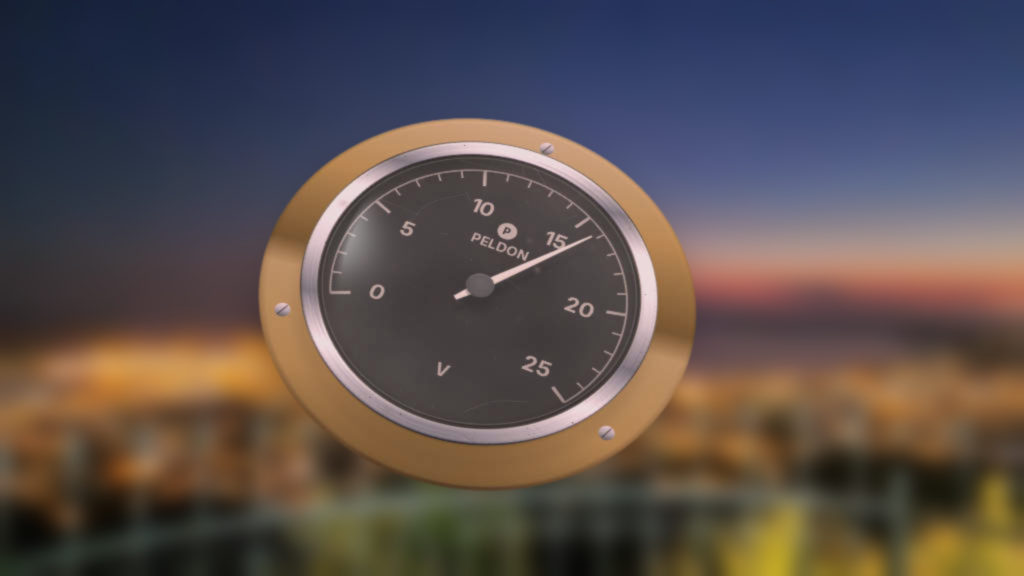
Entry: 16 V
